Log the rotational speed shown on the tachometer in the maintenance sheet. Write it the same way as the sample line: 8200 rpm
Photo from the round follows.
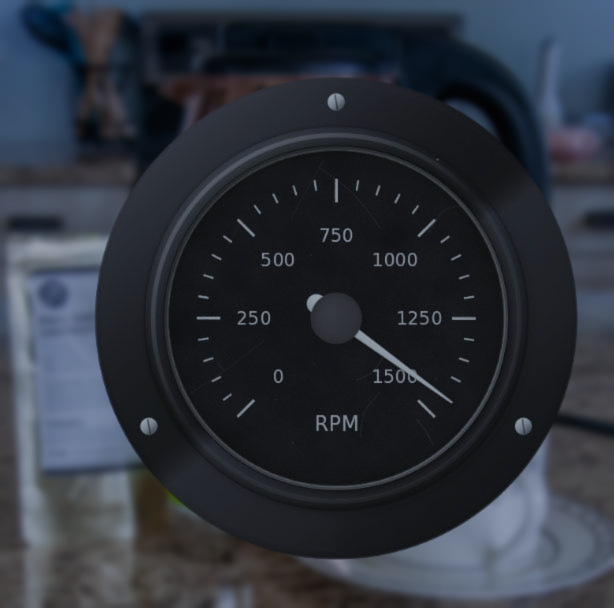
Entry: 1450 rpm
